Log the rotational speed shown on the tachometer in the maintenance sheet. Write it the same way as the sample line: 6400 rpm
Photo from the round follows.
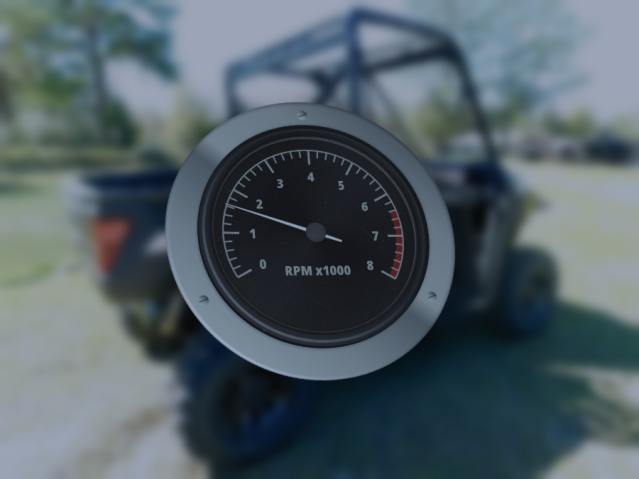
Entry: 1600 rpm
